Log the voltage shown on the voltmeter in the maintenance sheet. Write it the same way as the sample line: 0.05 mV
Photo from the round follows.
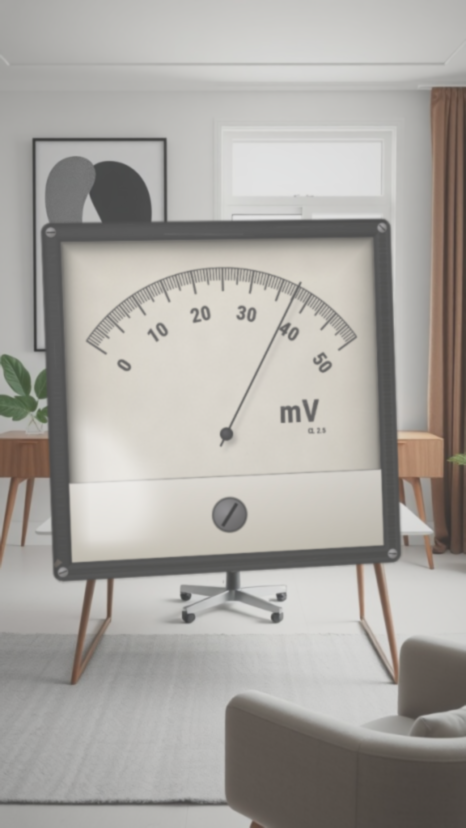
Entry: 37.5 mV
